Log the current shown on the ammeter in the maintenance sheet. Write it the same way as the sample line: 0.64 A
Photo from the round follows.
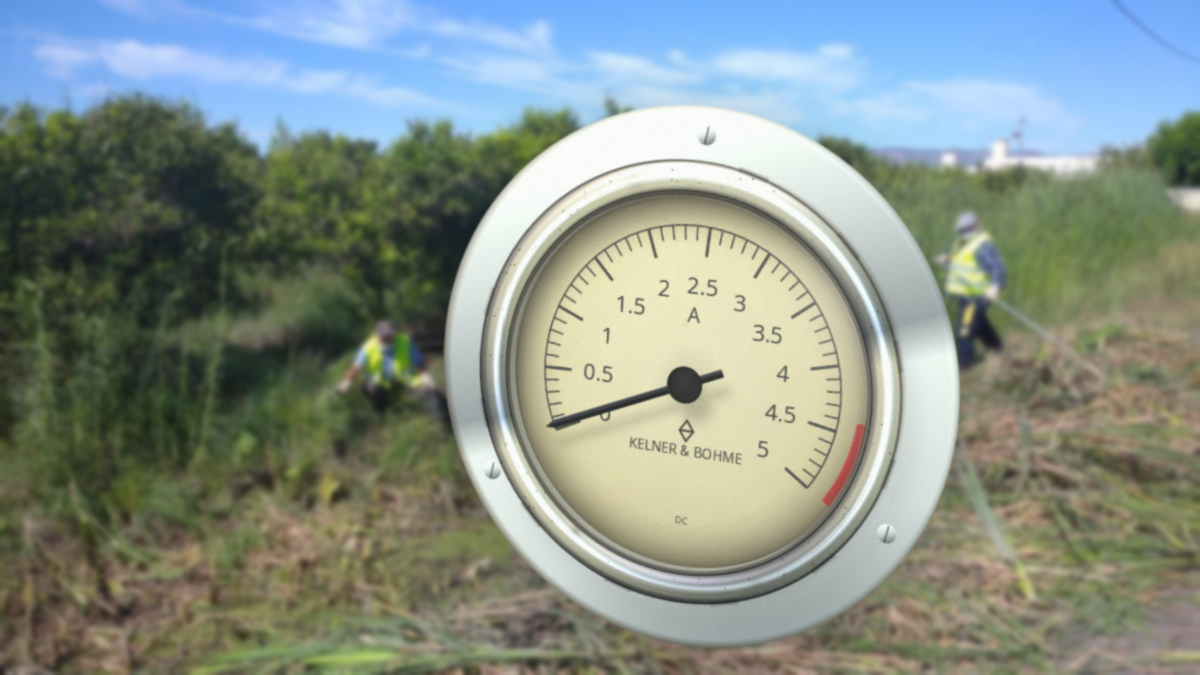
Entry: 0.05 A
